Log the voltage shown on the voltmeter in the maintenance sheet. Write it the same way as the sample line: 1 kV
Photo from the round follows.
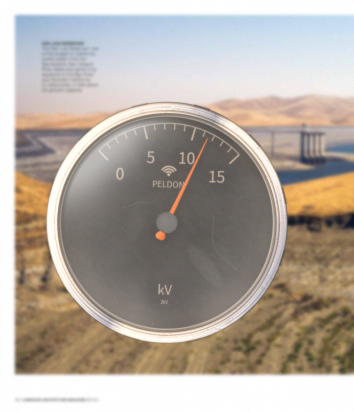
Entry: 11.5 kV
